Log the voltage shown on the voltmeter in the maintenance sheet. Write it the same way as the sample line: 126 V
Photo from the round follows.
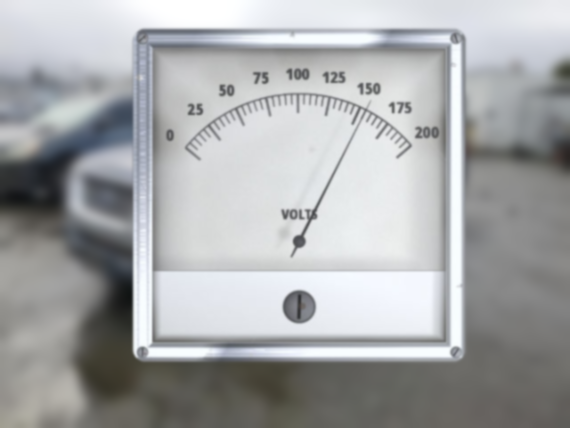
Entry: 155 V
